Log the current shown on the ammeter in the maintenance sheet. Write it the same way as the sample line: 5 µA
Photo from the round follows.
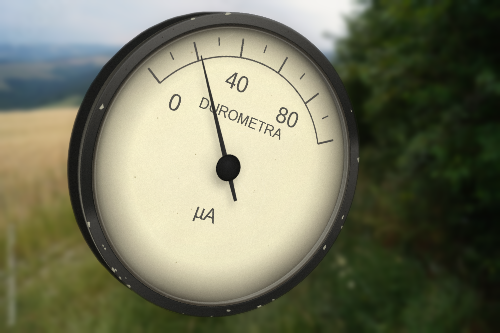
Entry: 20 µA
